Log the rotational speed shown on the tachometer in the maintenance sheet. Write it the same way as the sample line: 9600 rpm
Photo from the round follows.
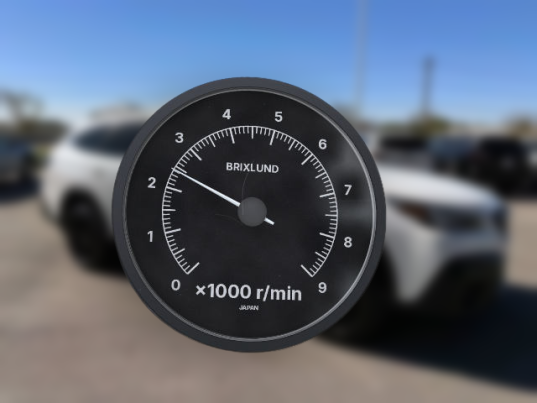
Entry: 2400 rpm
